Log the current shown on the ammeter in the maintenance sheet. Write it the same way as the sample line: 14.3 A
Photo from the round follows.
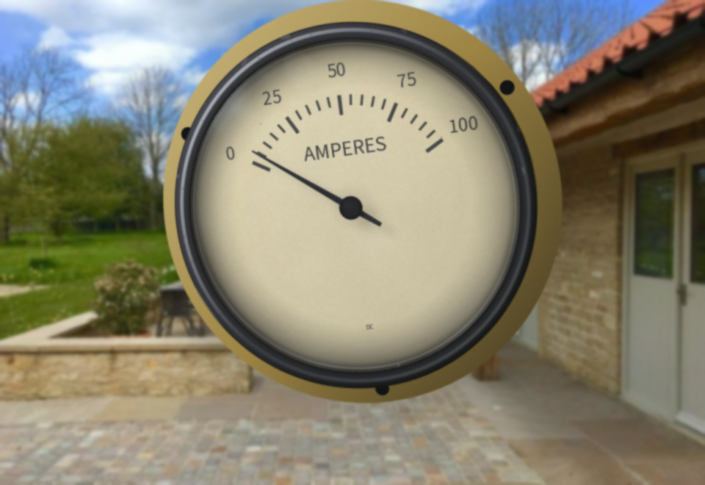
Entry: 5 A
